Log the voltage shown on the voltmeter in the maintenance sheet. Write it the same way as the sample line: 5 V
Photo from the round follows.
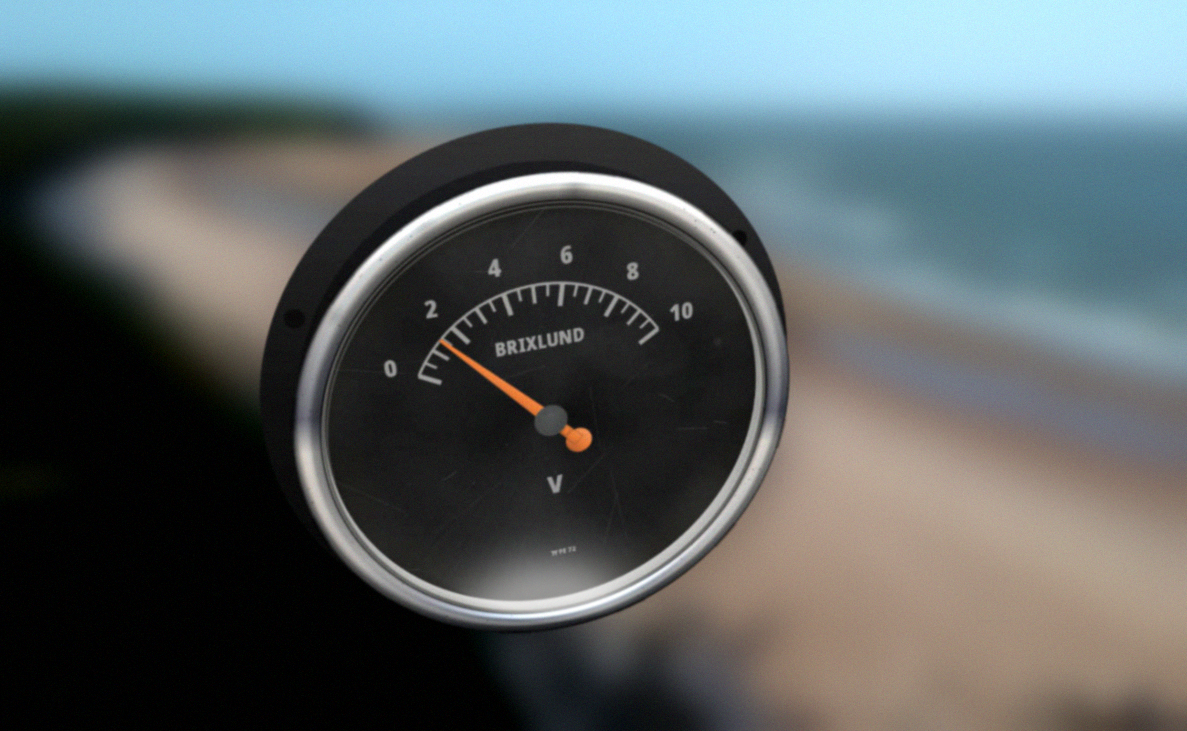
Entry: 1.5 V
